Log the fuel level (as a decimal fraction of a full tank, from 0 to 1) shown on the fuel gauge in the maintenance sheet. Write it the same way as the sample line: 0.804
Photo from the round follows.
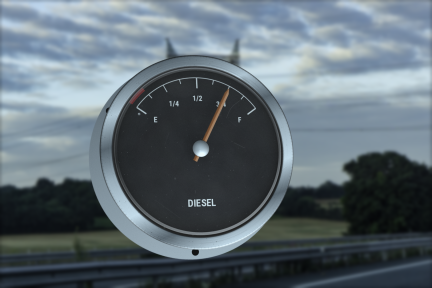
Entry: 0.75
